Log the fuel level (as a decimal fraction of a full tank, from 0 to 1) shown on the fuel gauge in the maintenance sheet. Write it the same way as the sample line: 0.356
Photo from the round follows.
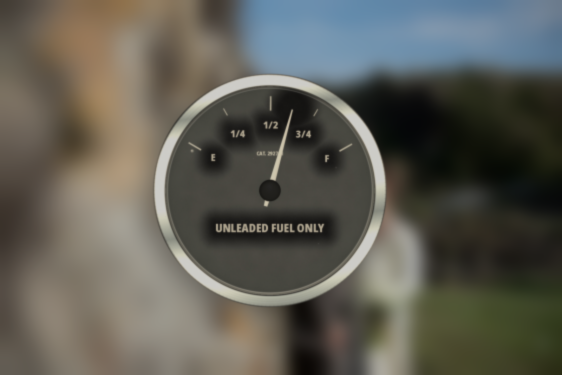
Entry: 0.625
